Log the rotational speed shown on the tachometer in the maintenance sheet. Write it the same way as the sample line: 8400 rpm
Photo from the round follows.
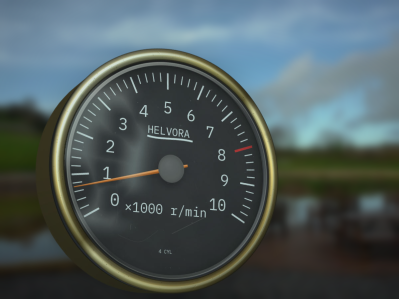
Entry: 700 rpm
